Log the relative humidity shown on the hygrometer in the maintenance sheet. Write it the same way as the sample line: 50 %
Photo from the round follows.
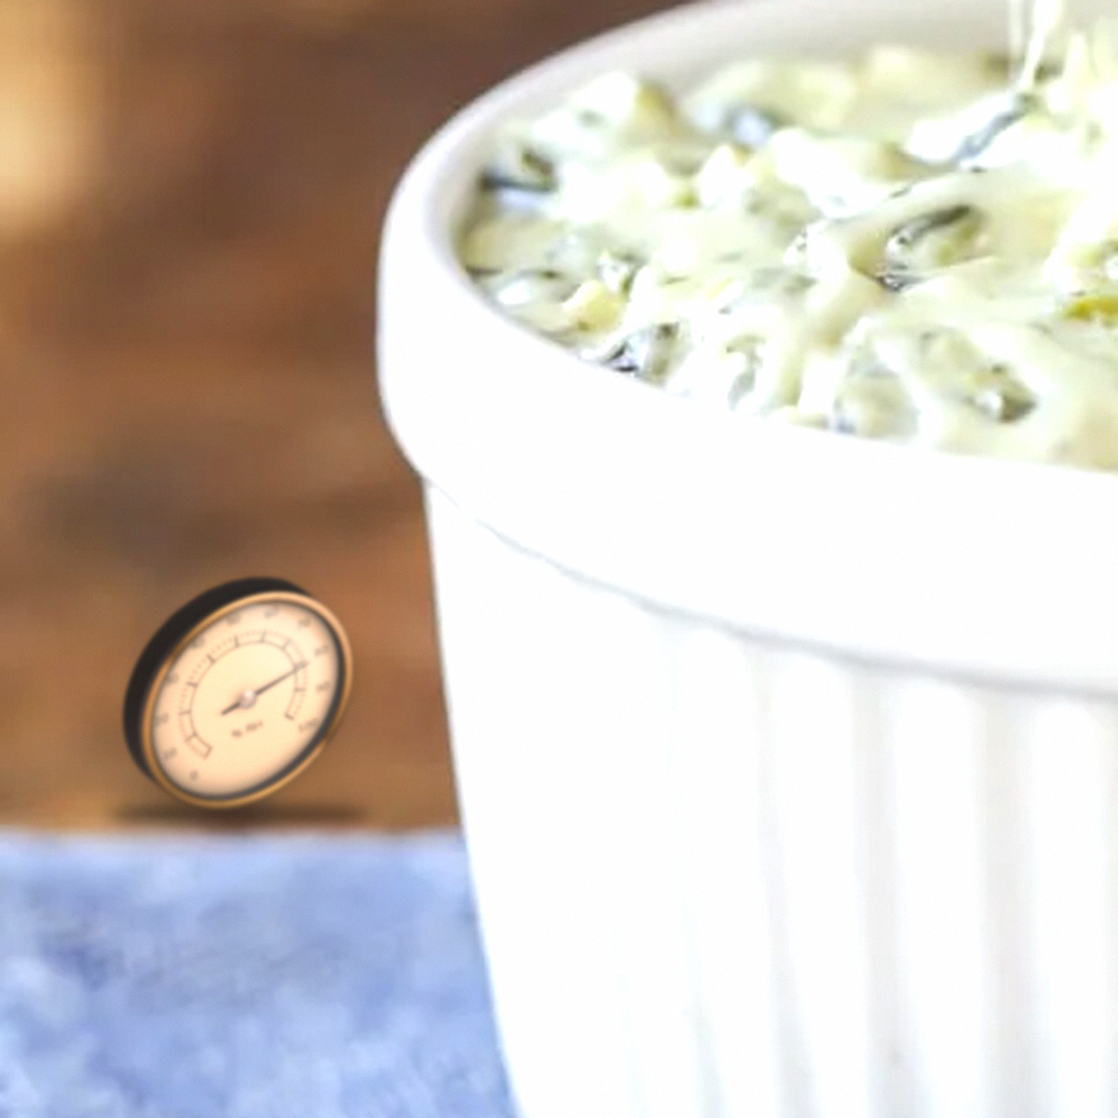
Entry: 80 %
